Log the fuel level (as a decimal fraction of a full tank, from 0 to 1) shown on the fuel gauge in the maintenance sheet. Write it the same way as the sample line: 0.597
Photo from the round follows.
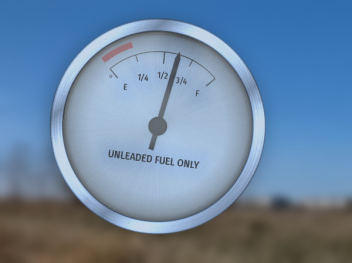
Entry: 0.625
